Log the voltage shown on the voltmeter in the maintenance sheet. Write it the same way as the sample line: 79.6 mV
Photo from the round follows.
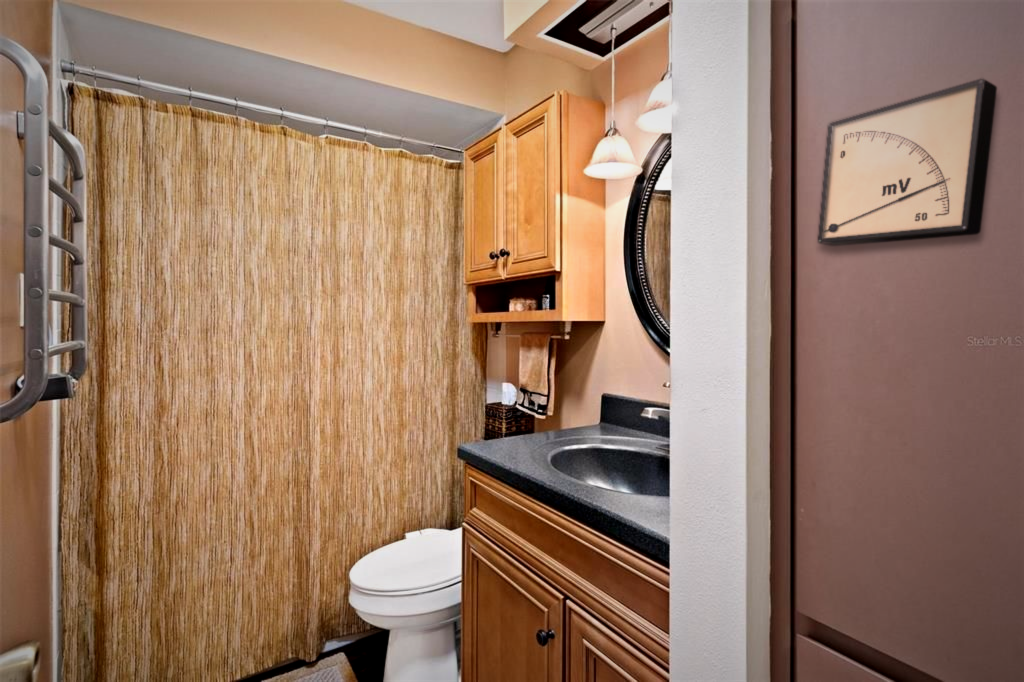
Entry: 40 mV
